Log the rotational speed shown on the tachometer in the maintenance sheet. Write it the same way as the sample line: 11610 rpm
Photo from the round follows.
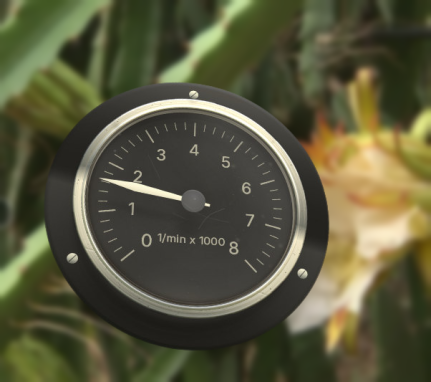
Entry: 1600 rpm
